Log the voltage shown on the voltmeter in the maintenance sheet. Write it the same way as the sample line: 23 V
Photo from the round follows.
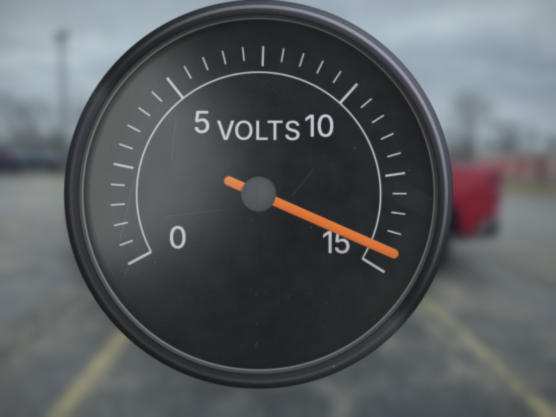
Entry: 14.5 V
